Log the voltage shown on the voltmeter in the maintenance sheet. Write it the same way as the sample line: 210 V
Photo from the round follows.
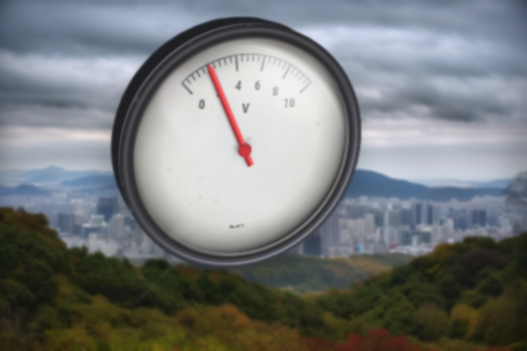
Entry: 2 V
